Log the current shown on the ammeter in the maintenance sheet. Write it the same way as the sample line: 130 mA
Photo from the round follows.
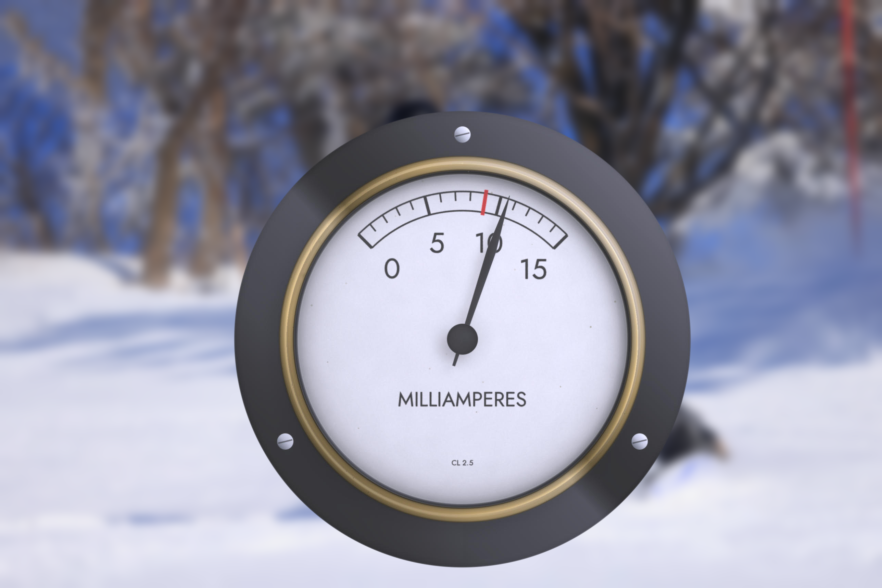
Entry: 10.5 mA
